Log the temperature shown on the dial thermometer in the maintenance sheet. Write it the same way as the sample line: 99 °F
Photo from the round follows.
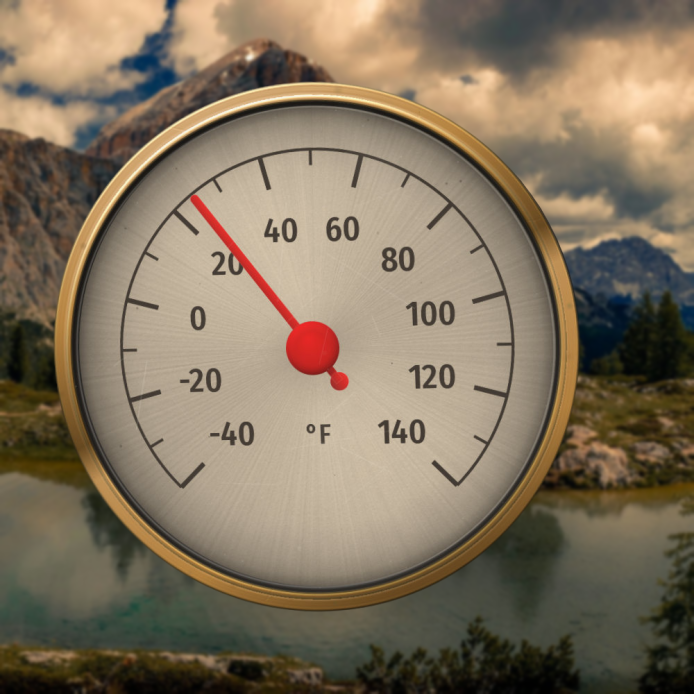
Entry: 25 °F
